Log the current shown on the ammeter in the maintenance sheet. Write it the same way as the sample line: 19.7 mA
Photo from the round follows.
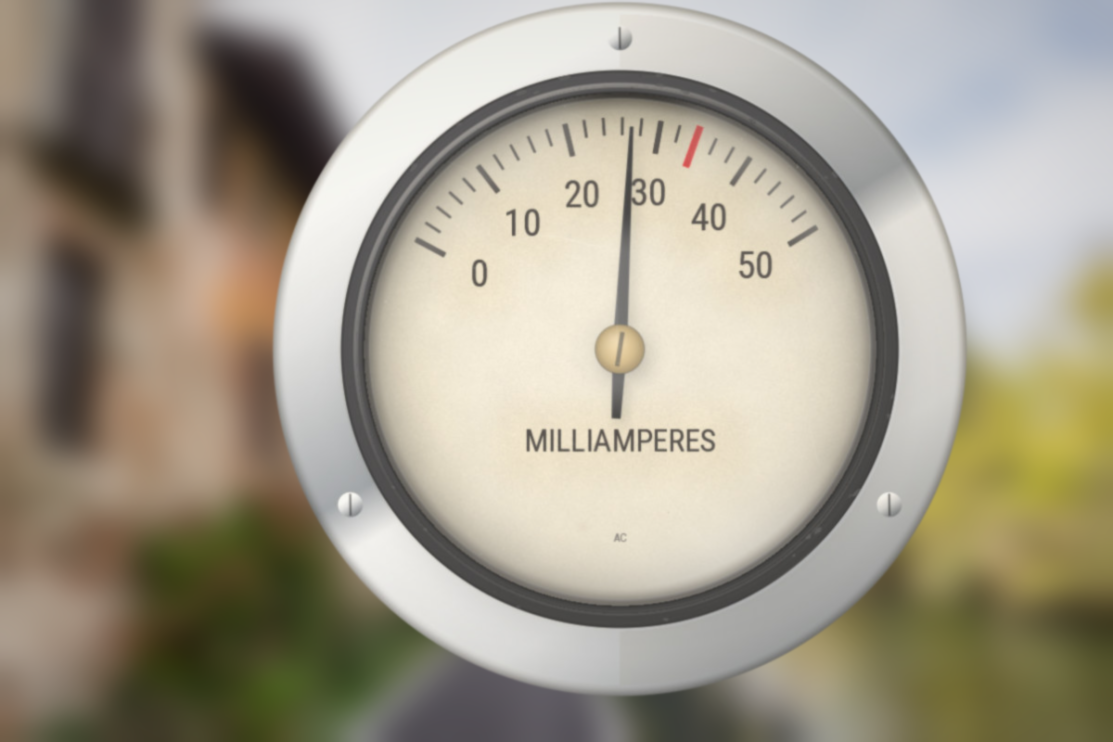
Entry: 27 mA
